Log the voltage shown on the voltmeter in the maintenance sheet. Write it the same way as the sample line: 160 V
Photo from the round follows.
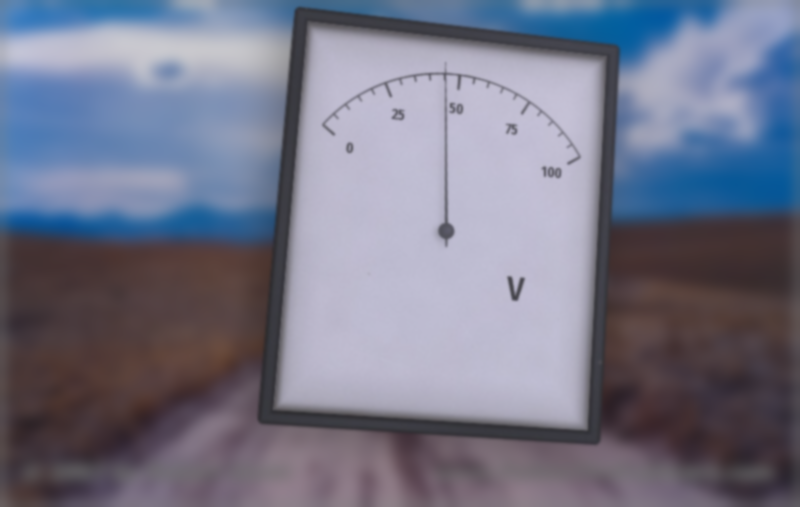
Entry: 45 V
